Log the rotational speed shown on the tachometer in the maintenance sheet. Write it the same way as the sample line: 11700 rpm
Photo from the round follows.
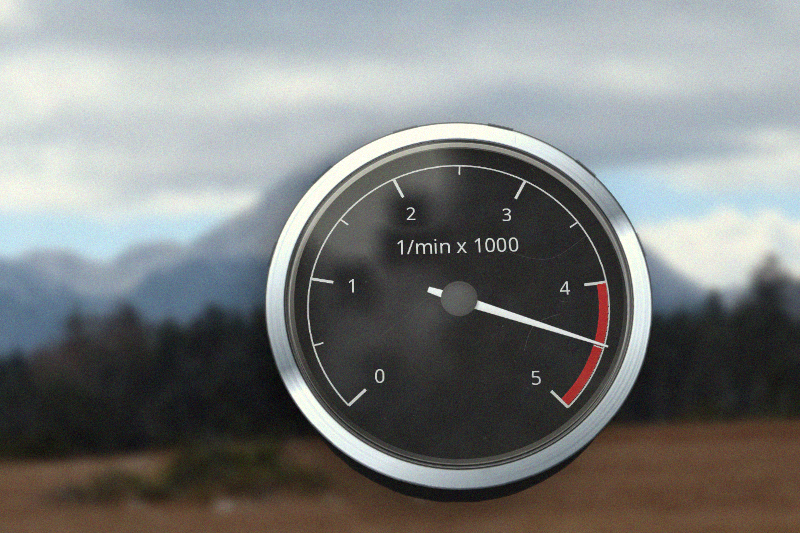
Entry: 4500 rpm
